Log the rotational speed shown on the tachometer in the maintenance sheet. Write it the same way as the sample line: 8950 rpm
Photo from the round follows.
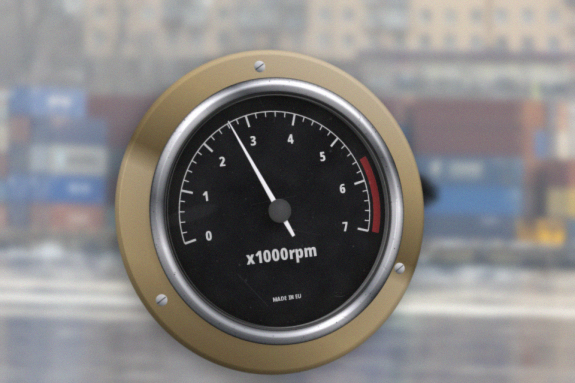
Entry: 2600 rpm
